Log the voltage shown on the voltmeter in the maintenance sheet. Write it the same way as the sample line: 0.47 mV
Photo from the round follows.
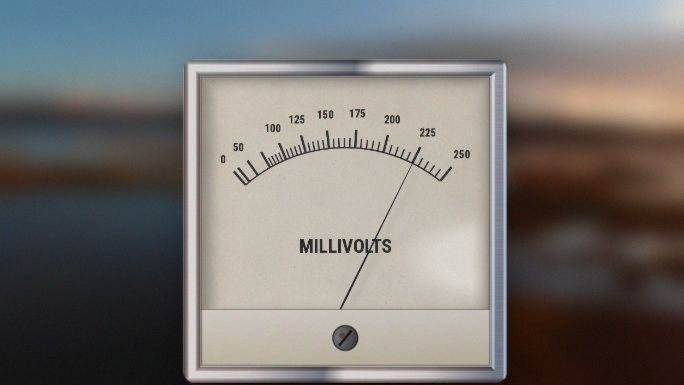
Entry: 225 mV
